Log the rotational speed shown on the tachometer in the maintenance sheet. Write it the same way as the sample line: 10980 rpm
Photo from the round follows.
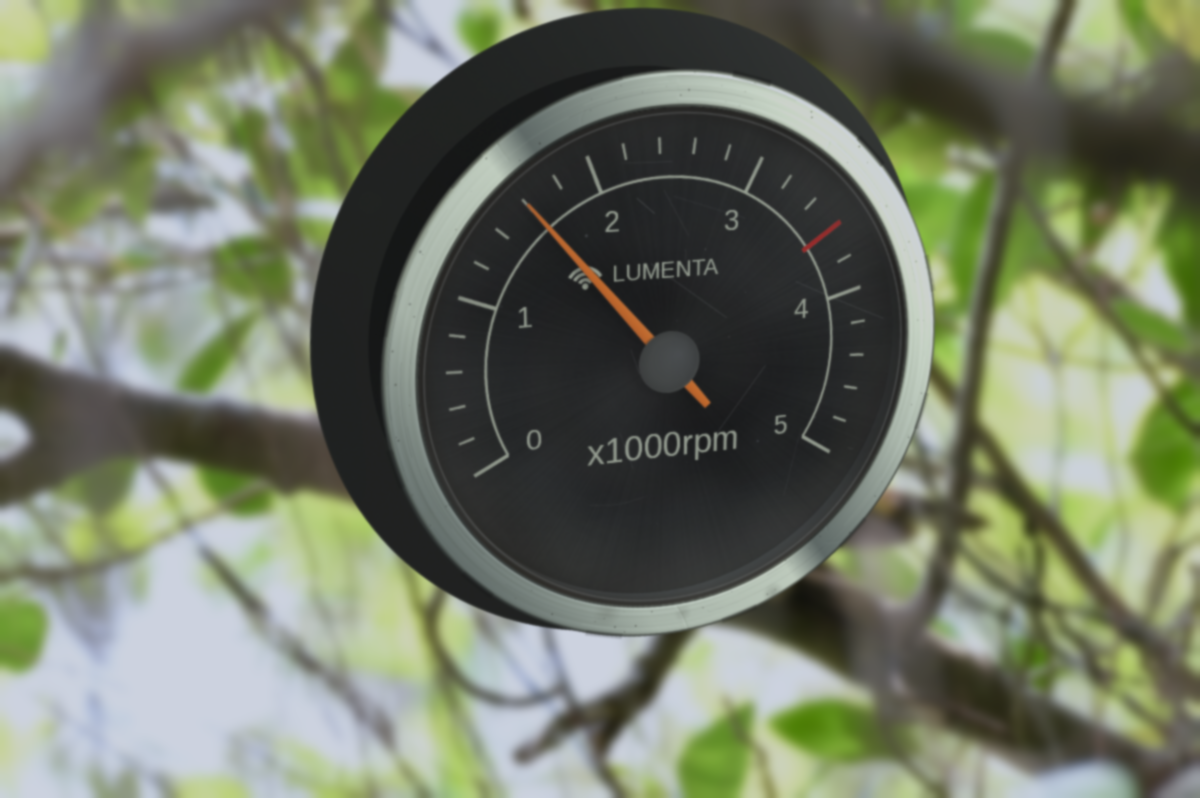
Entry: 1600 rpm
